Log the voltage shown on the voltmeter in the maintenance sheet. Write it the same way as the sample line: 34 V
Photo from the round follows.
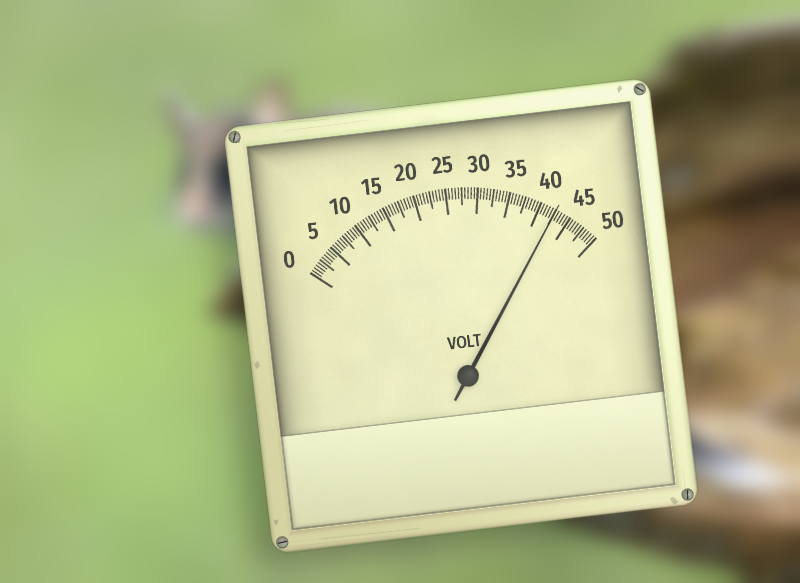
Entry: 42.5 V
